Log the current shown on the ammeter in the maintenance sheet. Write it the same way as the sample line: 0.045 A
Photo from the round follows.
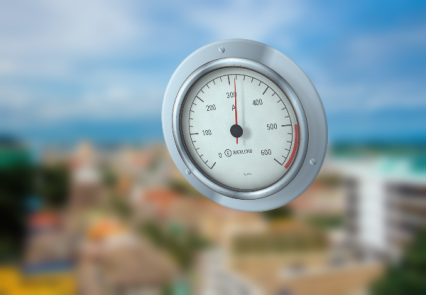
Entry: 320 A
